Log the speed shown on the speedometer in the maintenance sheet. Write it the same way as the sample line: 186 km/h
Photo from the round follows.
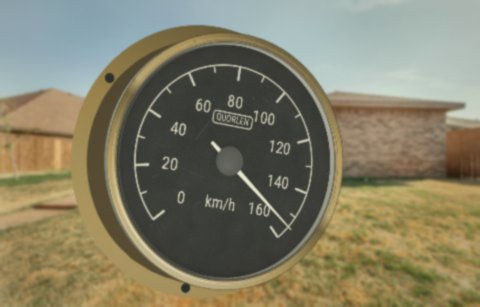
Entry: 155 km/h
